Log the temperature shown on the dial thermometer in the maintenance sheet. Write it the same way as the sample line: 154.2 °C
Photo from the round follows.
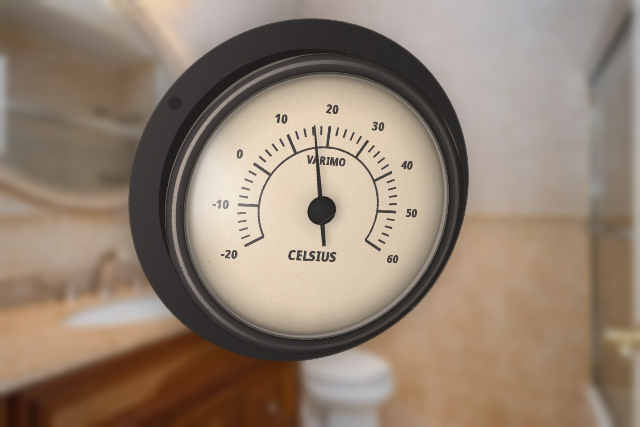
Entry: 16 °C
